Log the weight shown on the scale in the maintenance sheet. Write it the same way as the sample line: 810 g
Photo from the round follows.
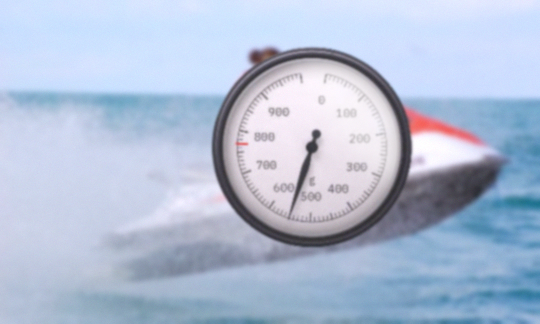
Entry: 550 g
